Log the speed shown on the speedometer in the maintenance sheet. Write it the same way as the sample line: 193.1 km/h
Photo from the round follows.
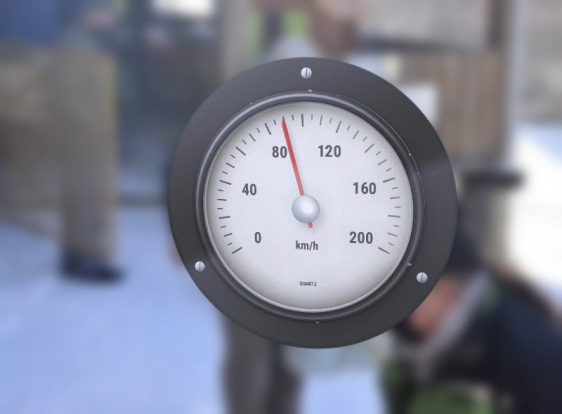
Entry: 90 km/h
